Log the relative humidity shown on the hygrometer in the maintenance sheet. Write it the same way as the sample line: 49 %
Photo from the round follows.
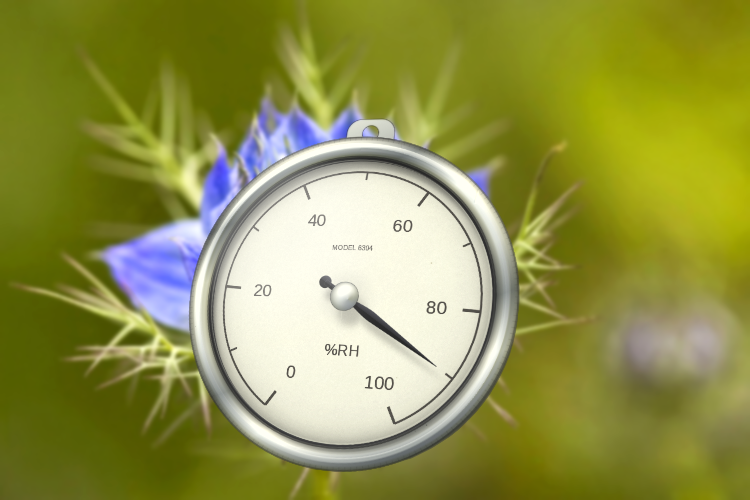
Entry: 90 %
